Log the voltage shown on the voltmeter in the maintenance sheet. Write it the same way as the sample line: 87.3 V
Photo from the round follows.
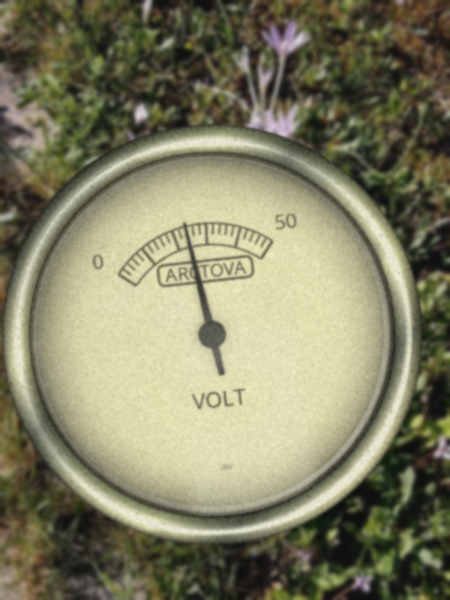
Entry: 24 V
